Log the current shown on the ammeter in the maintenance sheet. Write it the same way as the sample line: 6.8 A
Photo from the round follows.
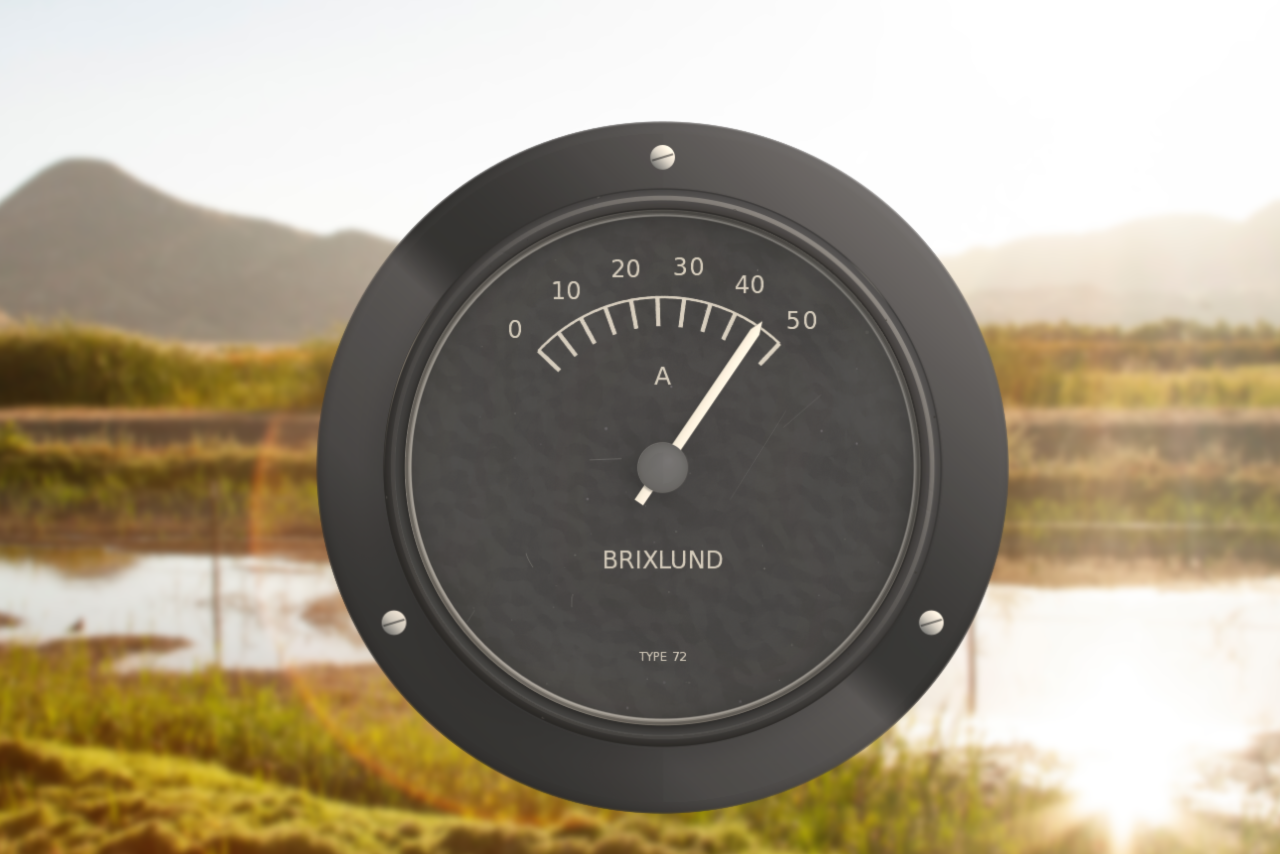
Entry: 45 A
